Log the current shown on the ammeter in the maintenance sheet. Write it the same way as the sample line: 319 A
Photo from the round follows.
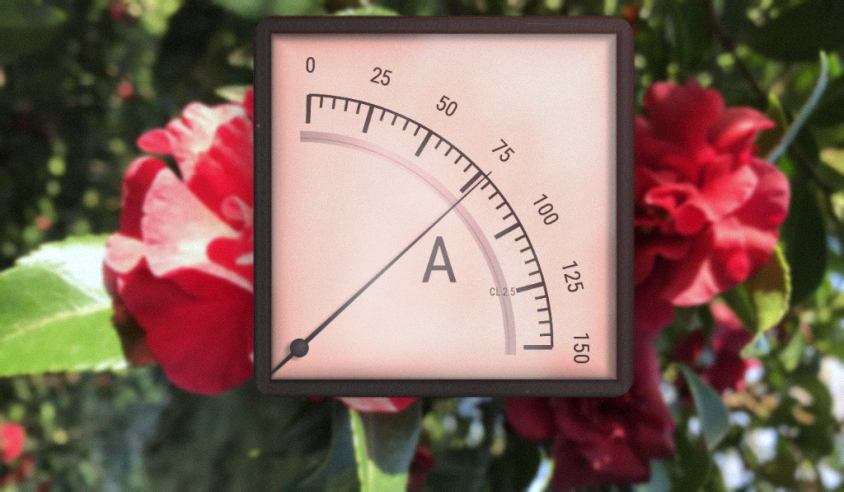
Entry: 77.5 A
